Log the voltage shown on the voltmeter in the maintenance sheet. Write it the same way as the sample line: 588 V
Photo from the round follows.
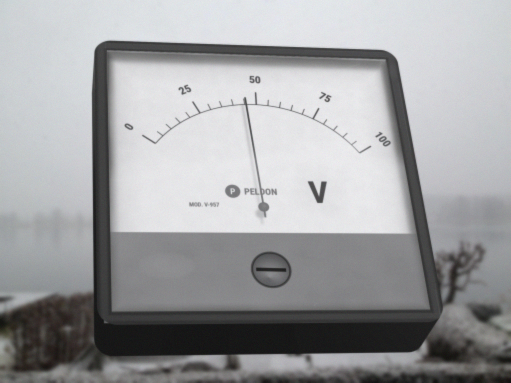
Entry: 45 V
